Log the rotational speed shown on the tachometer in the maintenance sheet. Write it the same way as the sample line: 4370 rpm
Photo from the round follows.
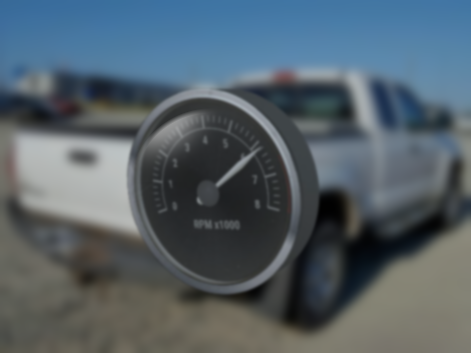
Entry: 6200 rpm
